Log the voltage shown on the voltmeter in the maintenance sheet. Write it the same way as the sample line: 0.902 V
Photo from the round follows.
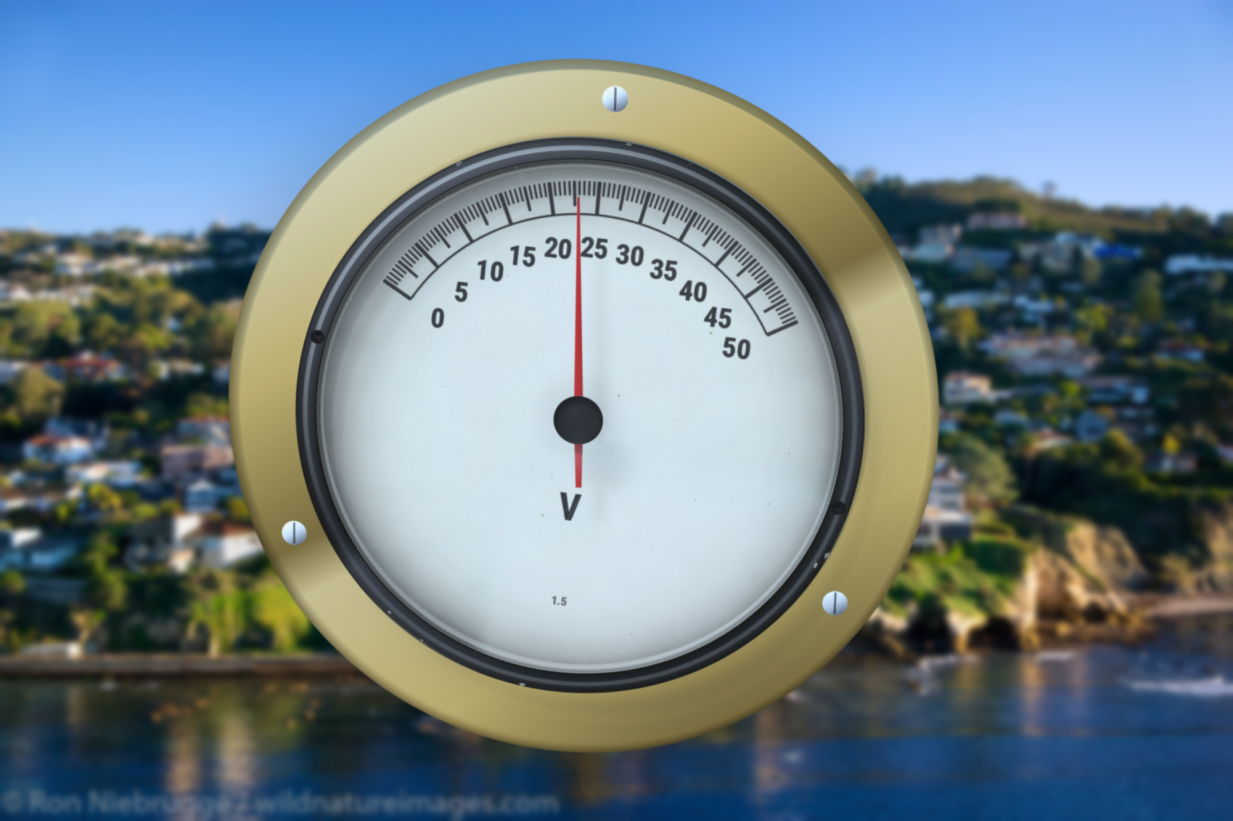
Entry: 23 V
